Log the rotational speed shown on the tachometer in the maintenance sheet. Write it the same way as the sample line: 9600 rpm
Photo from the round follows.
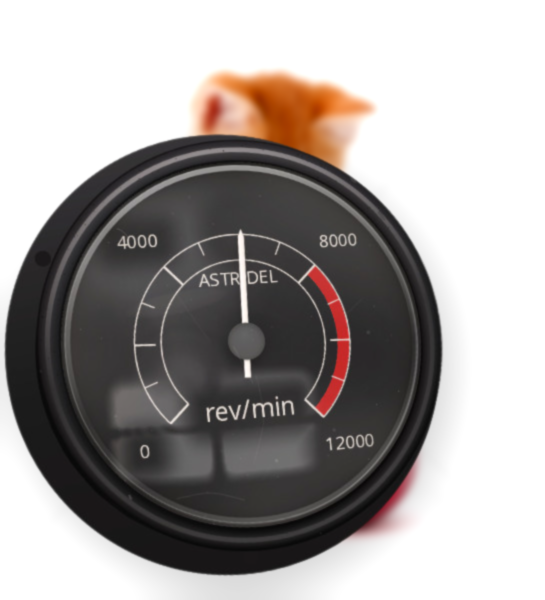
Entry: 6000 rpm
